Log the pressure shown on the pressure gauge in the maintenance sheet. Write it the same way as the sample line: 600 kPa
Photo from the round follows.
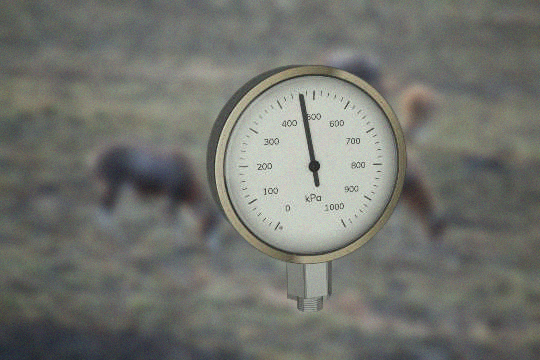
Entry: 460 kPa
